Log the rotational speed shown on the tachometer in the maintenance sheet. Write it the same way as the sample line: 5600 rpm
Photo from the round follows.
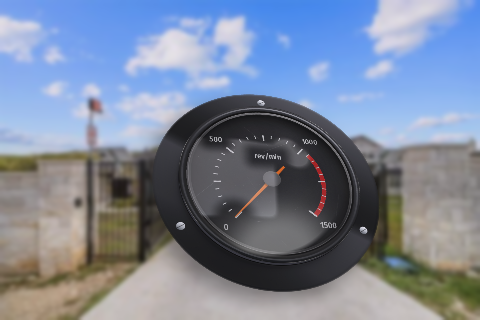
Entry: 0 rpm
